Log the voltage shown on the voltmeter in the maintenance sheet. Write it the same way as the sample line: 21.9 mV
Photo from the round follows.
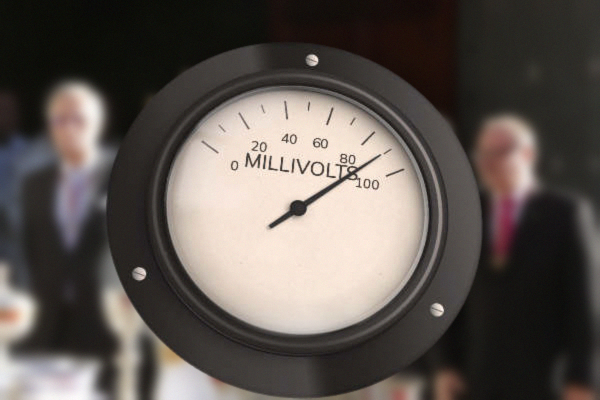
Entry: 90 mV
